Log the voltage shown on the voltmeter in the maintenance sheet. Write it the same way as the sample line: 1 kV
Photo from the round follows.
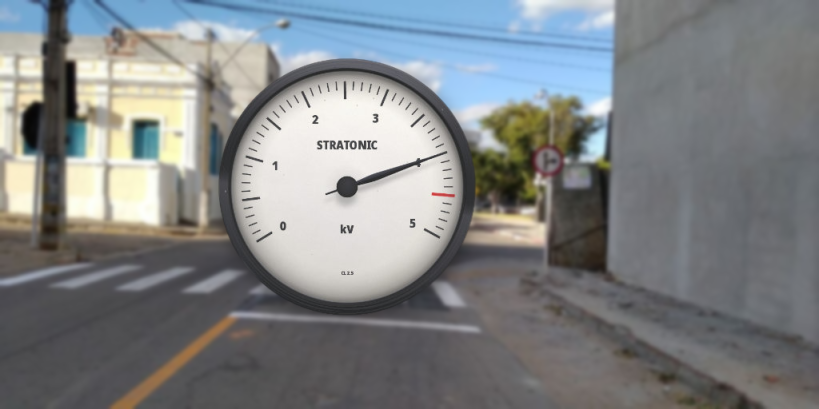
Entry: 4 kV
